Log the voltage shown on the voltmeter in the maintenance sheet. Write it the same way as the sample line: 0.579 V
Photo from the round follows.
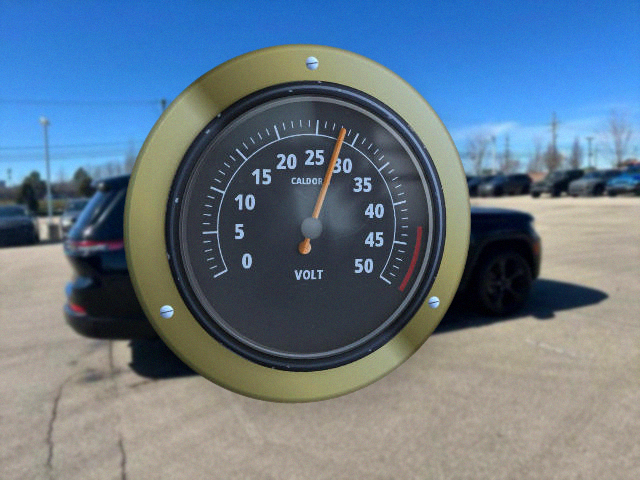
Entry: 28 V
